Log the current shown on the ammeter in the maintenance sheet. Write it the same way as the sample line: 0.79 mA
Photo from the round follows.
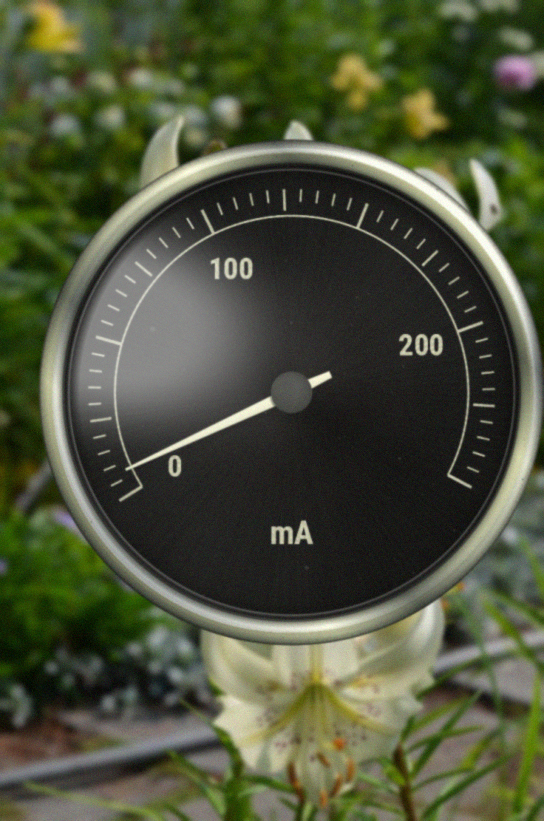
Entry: 7.5 mA
